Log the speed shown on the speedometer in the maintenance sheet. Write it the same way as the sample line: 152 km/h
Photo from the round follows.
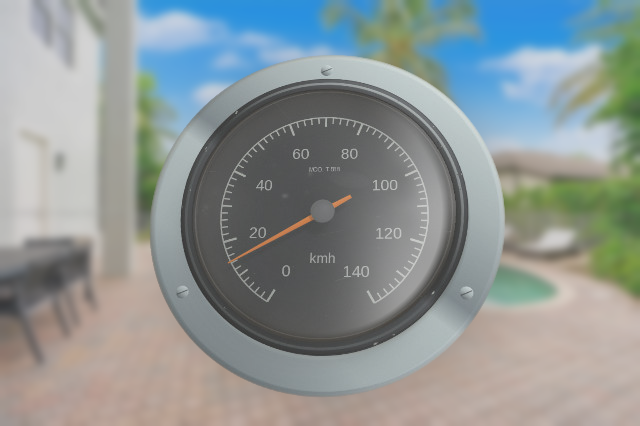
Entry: 14 km/h
